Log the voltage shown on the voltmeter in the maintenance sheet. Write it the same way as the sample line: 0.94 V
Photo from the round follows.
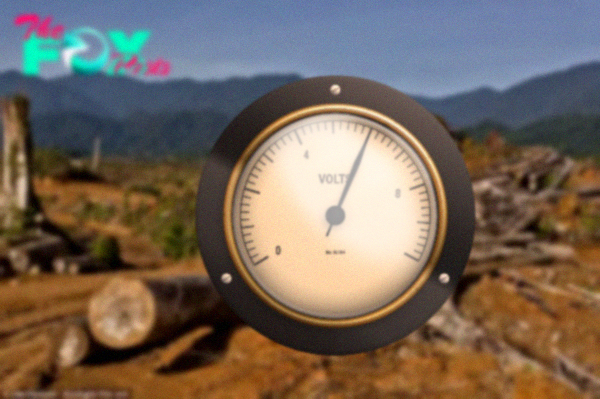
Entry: 6 V
